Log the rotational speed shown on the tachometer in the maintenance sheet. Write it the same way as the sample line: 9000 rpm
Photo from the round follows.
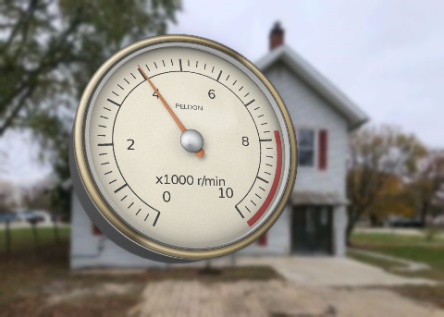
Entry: 4000 rpm
